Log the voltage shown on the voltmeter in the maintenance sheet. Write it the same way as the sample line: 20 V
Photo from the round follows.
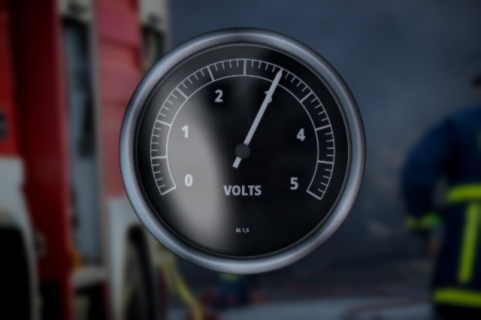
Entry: 3 V
